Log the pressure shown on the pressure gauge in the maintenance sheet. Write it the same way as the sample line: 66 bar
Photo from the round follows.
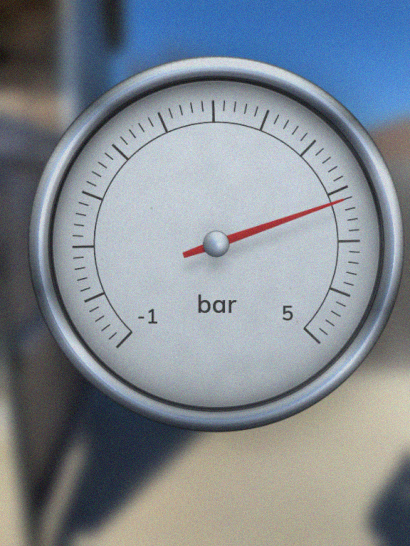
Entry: 3.6 bar
